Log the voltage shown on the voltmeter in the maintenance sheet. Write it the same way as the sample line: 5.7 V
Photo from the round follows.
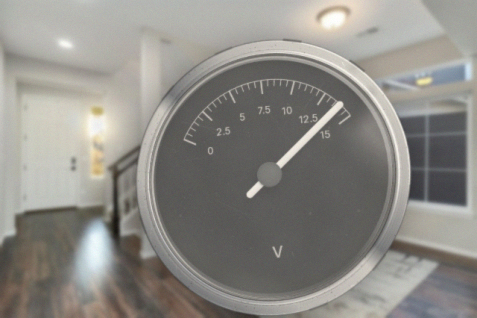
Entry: 14 V
